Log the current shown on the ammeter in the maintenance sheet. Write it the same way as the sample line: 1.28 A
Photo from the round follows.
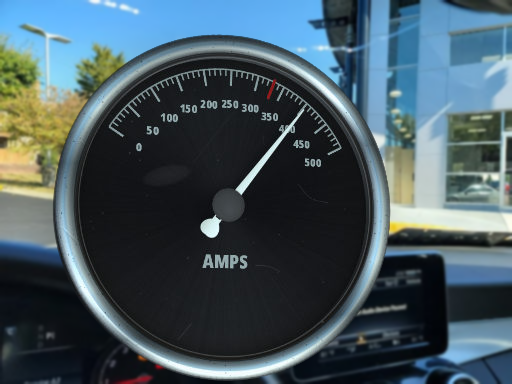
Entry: 400 A
